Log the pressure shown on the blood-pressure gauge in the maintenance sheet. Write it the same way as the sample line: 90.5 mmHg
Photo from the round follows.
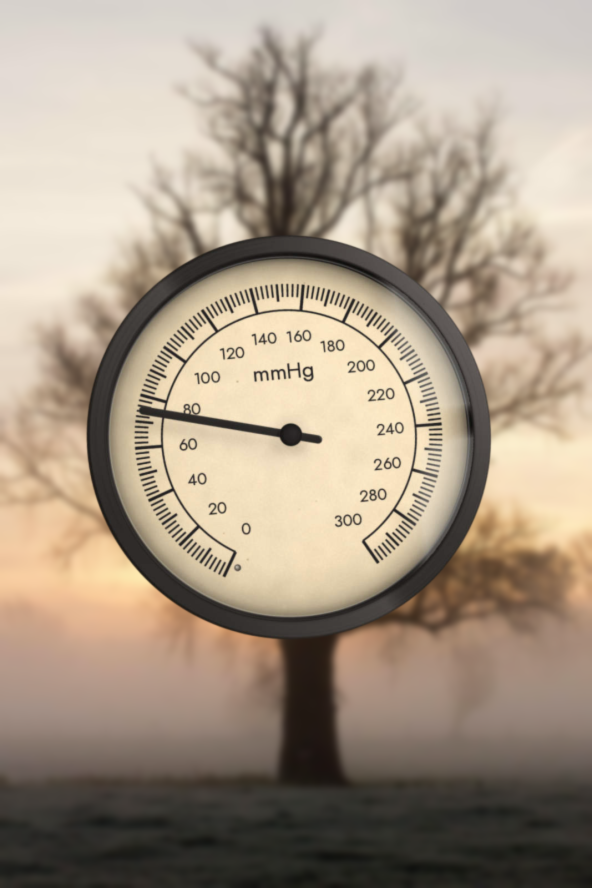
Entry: 74 mmHg
